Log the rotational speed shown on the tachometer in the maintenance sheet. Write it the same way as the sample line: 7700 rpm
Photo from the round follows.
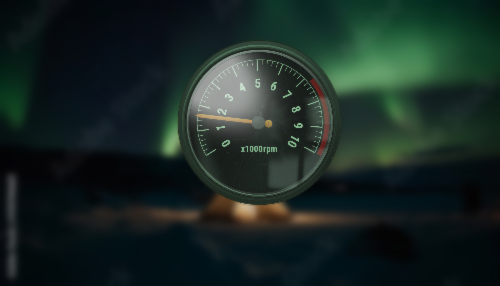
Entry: 1600 rpm
